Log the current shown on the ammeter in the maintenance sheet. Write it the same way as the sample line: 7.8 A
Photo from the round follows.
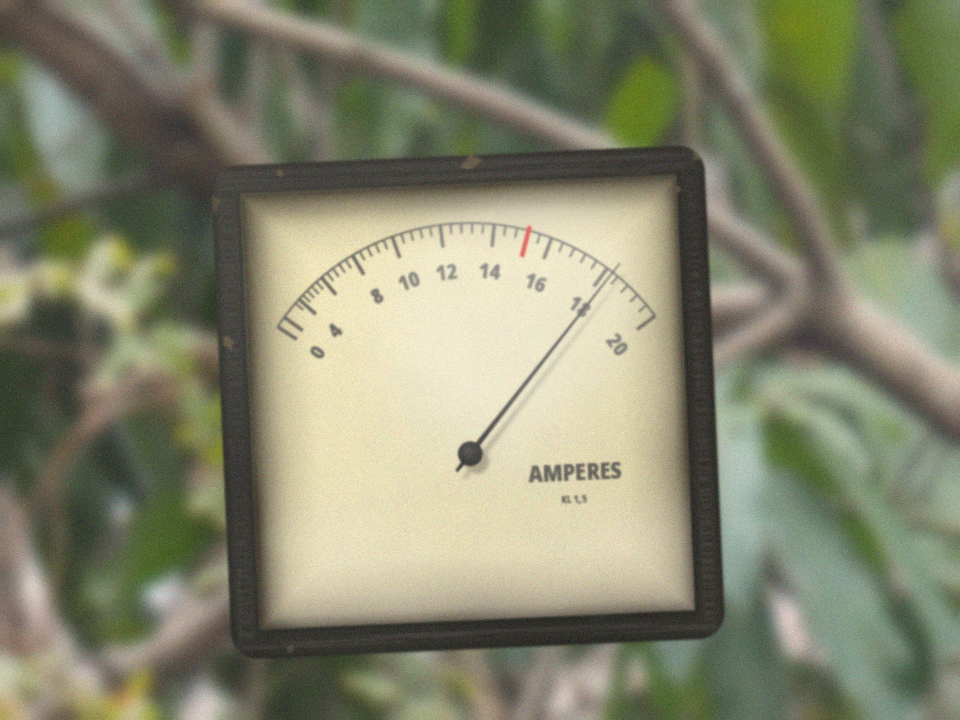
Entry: 18.2 A
